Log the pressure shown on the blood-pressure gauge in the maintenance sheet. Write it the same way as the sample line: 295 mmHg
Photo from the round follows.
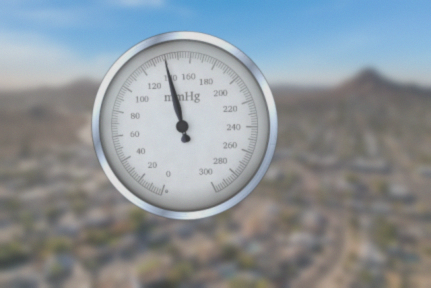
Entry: 140 mmHg
